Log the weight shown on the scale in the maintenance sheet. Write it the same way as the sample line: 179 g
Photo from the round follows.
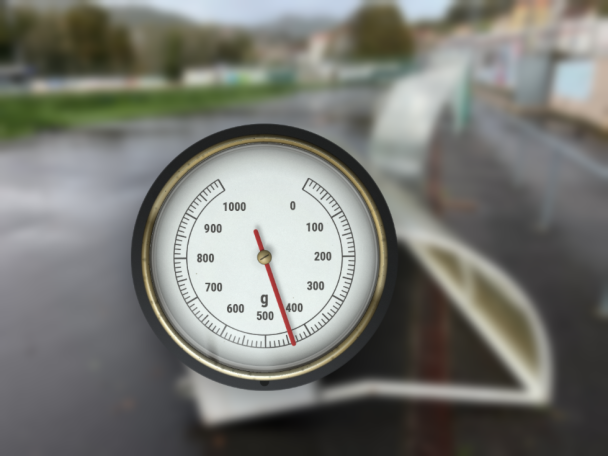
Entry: 440 g
